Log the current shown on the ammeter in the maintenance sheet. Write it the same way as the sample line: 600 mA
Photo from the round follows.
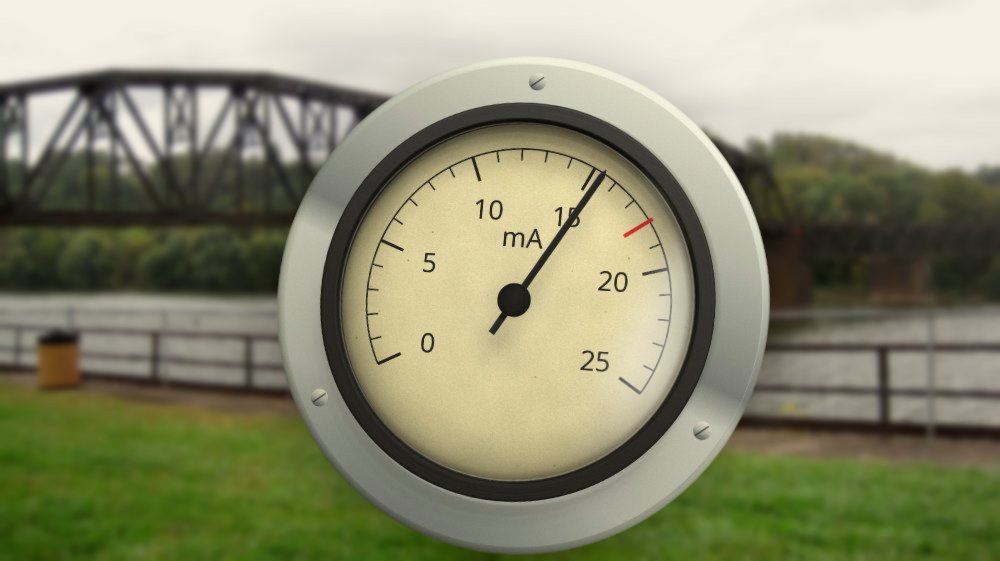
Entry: 15.5 mA
